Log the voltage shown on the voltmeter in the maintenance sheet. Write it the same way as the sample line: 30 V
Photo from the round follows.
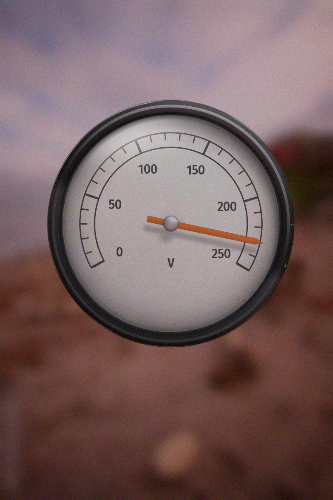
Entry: 230 V
